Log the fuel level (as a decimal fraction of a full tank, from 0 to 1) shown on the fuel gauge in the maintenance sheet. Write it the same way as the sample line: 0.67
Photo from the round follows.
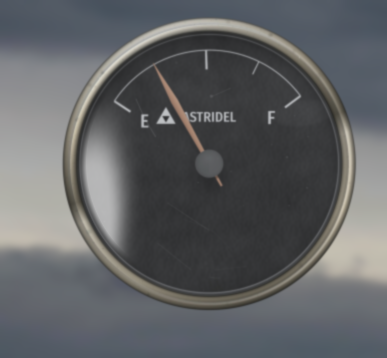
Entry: 0.25
